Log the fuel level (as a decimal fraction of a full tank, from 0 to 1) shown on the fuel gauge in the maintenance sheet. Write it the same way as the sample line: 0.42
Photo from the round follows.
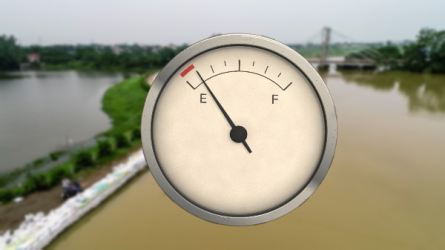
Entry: 0.125
